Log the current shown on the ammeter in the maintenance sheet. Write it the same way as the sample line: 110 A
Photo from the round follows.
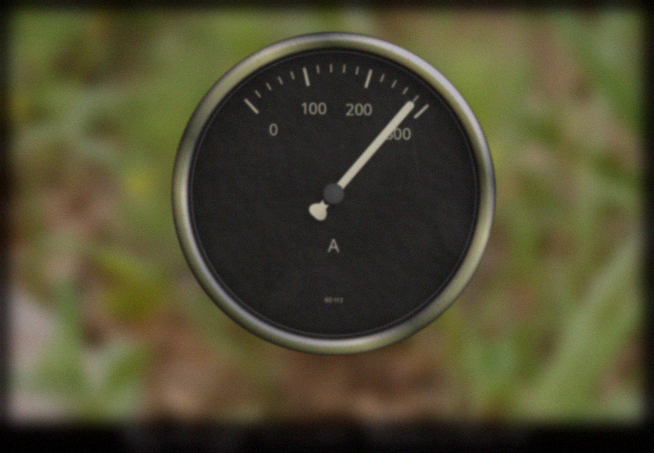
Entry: 280 A
